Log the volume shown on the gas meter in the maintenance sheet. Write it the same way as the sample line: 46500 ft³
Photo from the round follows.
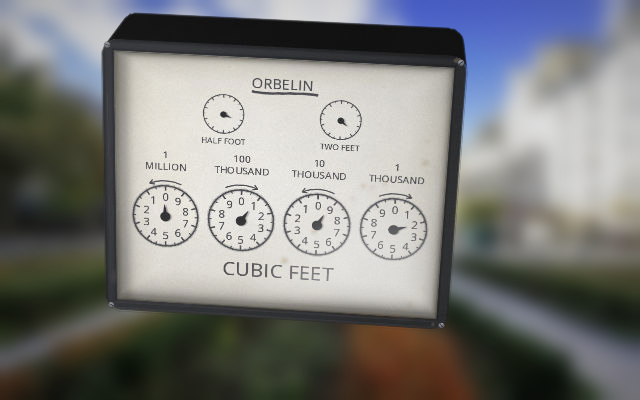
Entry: 9200 ft³
